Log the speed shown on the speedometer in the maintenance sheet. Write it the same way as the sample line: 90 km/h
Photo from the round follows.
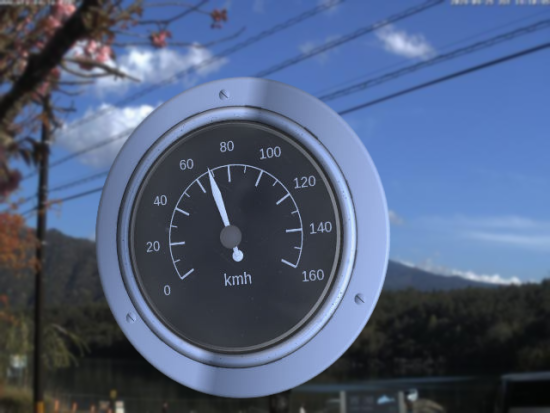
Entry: 70 km/h
